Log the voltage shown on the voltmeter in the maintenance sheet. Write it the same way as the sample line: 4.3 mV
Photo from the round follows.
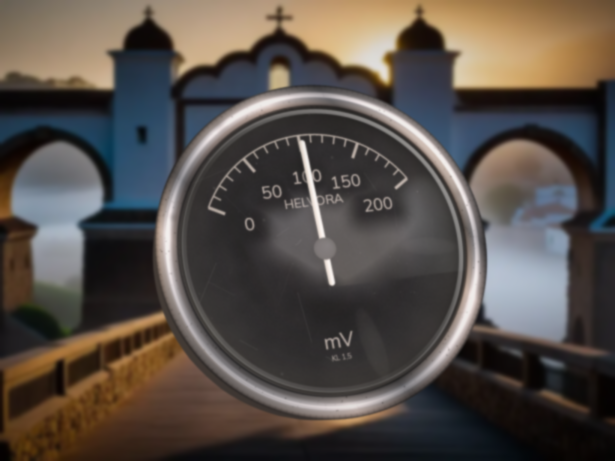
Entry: 100 mV
